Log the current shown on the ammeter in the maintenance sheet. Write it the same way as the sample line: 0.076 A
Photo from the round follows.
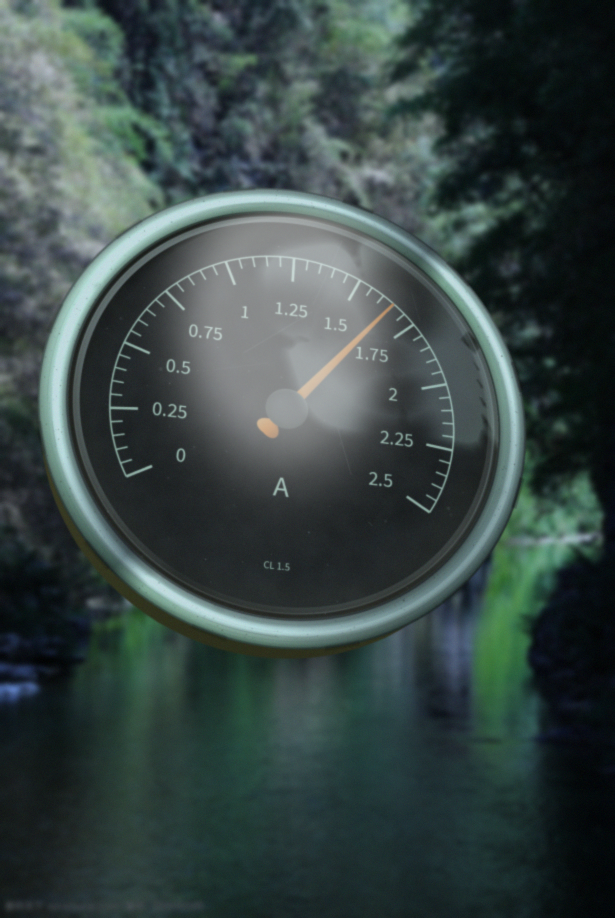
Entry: 1.65 A
